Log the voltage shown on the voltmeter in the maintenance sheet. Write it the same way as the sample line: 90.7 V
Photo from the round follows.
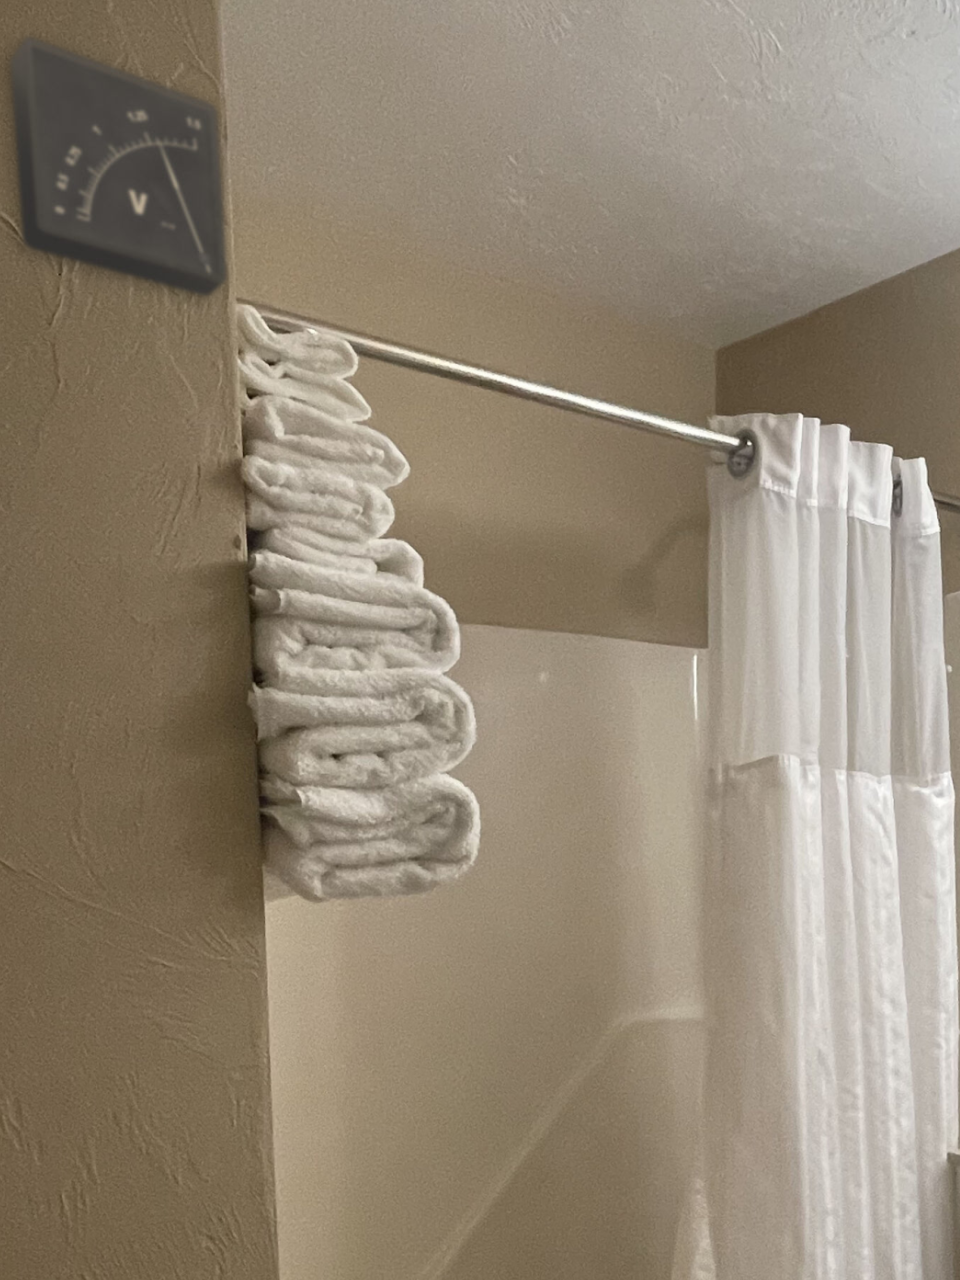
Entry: 1.3 V
